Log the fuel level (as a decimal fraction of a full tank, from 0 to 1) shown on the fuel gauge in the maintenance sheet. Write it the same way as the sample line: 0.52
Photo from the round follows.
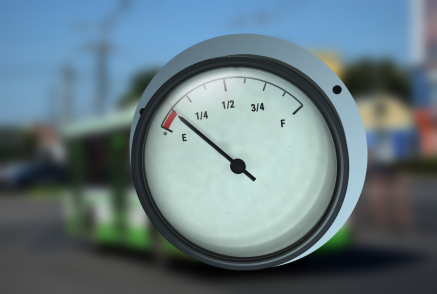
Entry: 0.125
